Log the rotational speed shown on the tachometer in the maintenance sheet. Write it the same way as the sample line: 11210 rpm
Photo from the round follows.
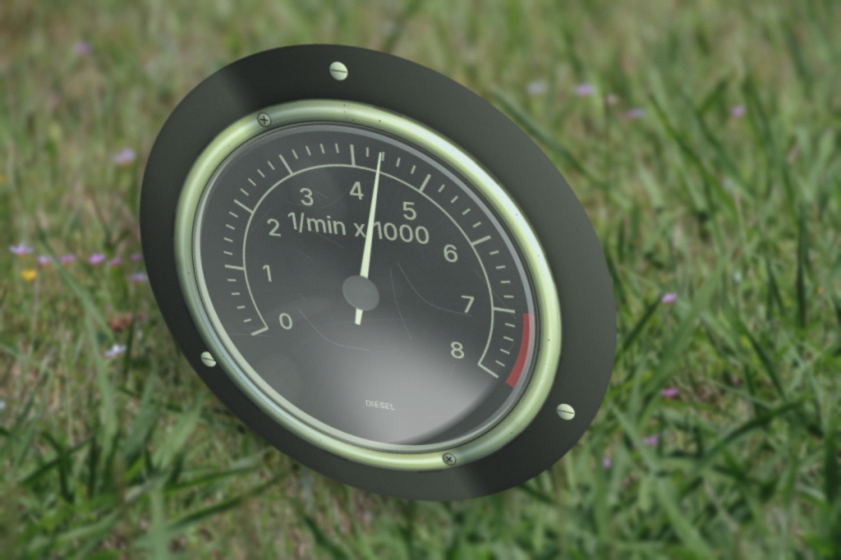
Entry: 4400 rpm
